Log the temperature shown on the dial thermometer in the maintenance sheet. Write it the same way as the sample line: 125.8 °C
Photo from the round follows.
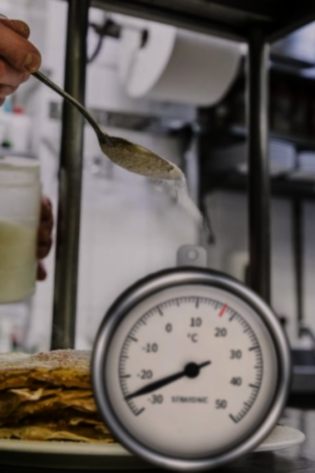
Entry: -25 °C
